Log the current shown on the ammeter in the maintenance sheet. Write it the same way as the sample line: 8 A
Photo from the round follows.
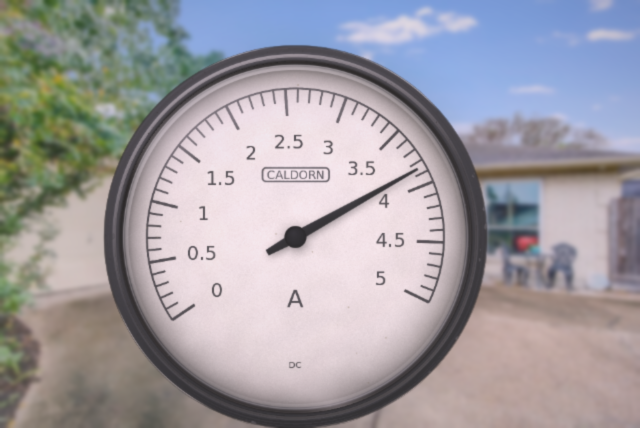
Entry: 3.85 A
